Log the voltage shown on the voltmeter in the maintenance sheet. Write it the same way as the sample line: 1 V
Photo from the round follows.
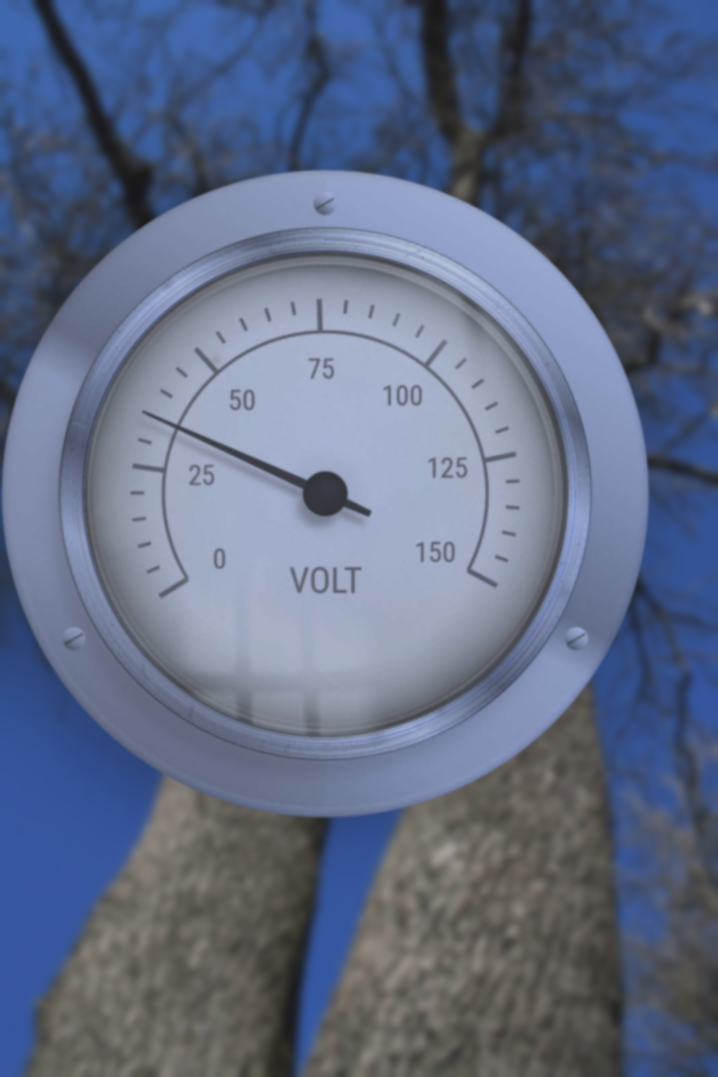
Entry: 35 V
